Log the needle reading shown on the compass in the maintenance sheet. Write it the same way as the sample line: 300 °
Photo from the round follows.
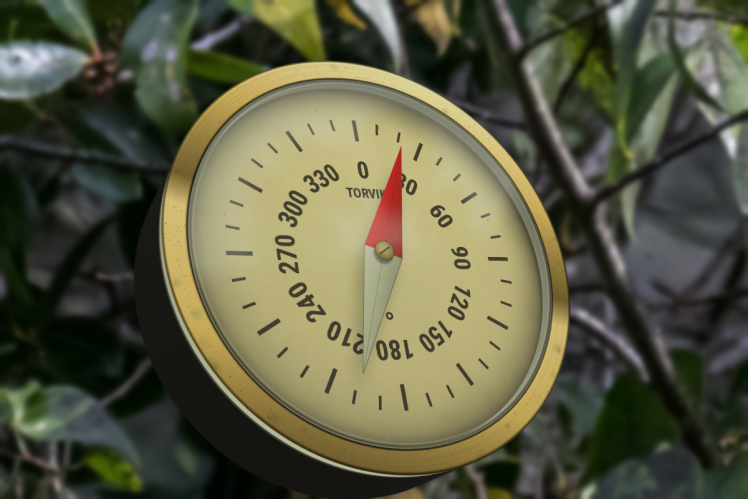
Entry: 20 °
